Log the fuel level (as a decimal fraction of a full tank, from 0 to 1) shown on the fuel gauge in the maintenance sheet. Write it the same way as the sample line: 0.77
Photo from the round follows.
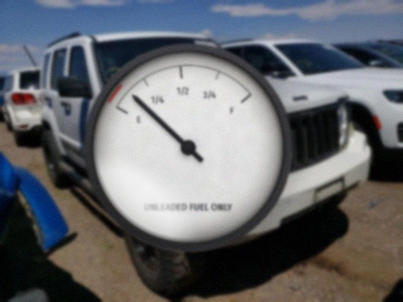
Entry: 0.125
